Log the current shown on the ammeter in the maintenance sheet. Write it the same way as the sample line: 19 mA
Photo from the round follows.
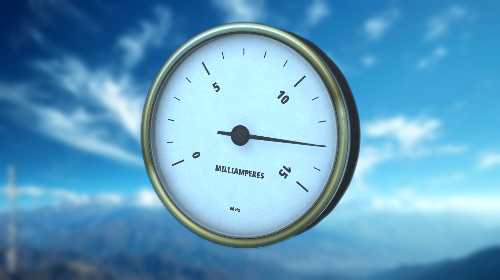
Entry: 13 mA
